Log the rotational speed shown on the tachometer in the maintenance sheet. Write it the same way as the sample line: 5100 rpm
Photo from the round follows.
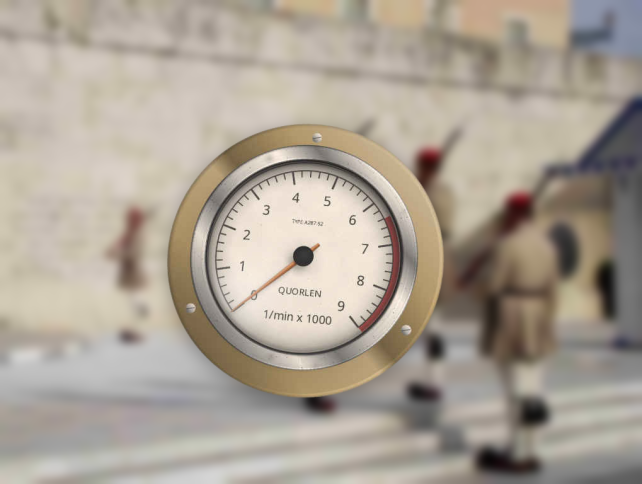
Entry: 0 rpm
